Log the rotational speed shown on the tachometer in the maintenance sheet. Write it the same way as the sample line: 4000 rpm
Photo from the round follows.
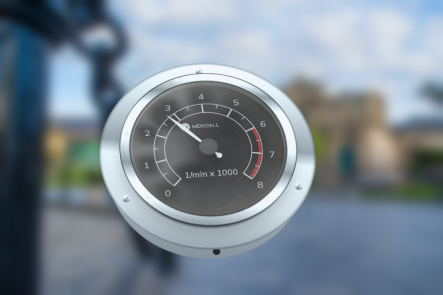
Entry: 2750 rpm
